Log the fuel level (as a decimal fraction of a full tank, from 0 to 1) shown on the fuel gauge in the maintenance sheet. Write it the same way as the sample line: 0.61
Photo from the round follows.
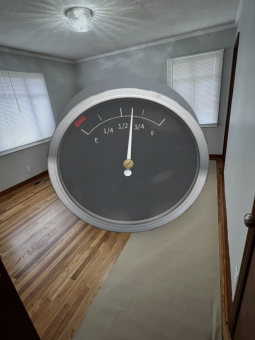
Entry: 0.625
